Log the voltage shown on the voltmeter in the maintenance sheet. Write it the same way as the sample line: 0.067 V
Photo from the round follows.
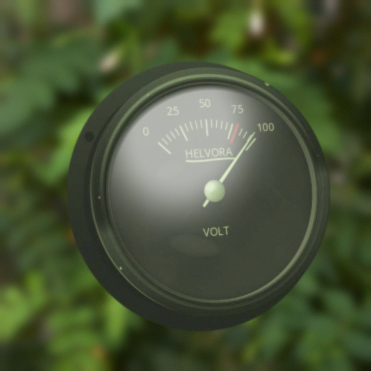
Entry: 95 V
